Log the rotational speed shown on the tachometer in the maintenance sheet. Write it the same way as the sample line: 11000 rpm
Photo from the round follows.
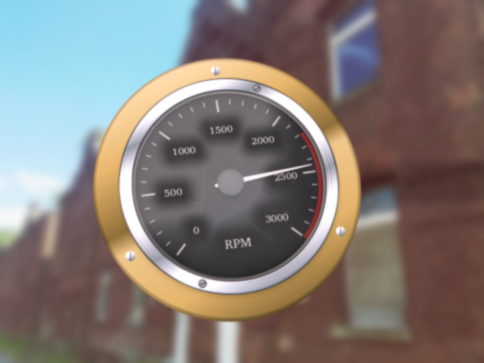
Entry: 2450 rpm
